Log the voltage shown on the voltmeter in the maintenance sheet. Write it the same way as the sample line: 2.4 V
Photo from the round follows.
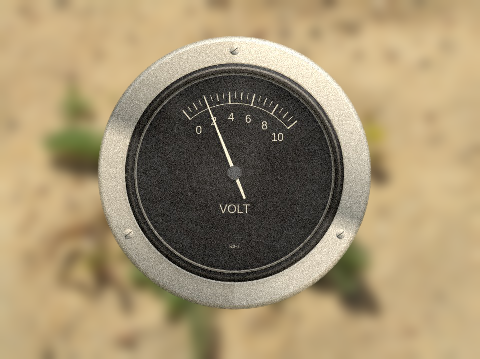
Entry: 2 V
